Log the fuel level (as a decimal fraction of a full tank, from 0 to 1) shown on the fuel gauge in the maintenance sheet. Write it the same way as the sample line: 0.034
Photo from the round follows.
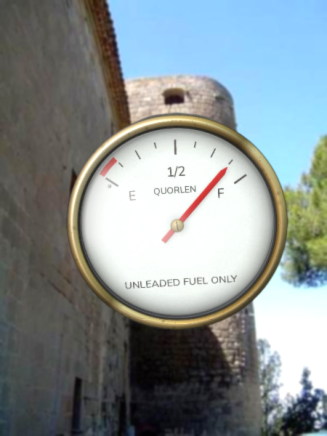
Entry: 0.875
